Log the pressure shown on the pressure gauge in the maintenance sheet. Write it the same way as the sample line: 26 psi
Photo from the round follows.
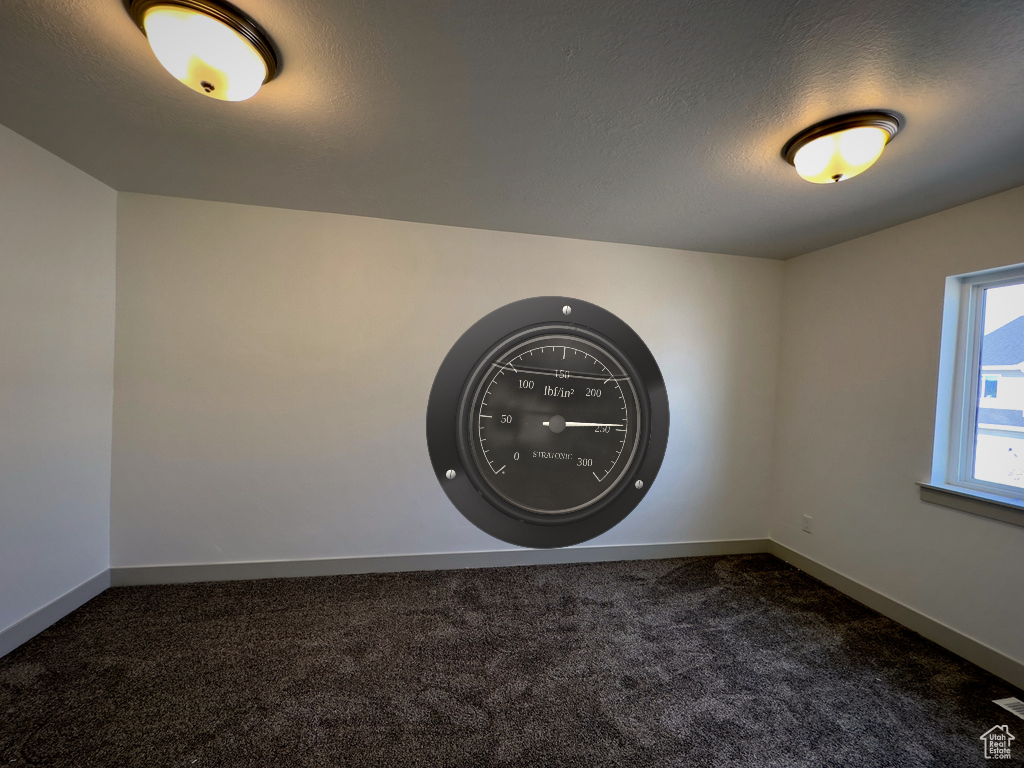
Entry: 245 psi
